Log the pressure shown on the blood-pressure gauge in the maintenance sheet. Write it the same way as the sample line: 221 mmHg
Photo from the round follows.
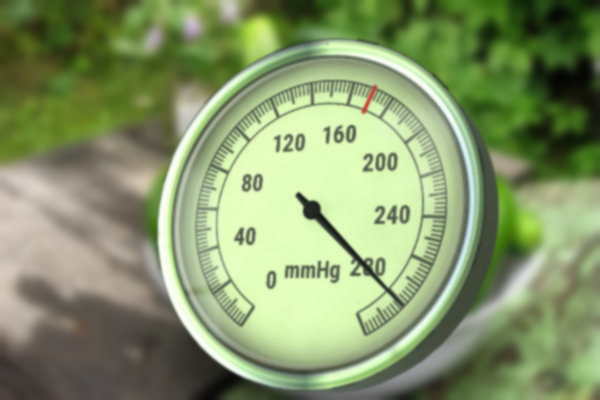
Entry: 280 mmHg
